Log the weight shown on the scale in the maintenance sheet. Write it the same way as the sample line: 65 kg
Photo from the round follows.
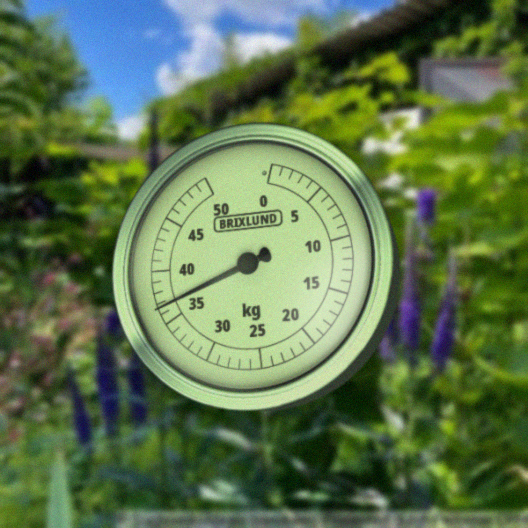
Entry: 36.5 kg
